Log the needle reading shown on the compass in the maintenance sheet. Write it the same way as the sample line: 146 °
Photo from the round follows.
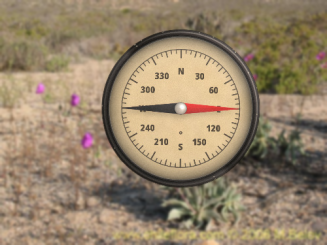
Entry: 90 °
